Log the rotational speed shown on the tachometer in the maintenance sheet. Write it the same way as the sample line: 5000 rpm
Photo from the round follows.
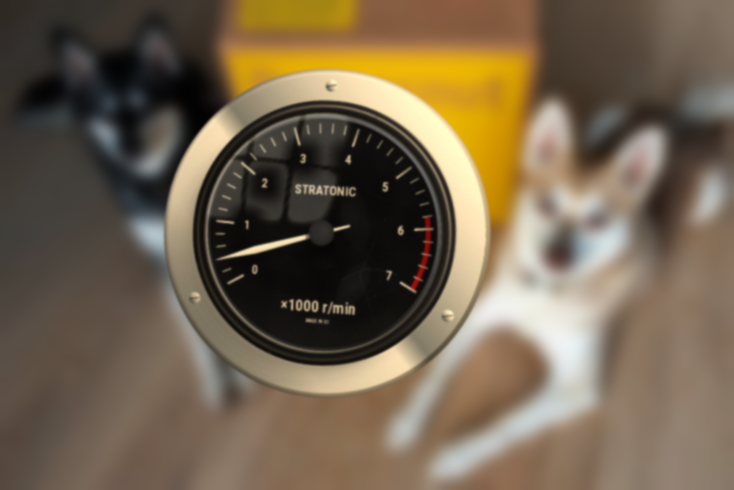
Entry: 400 rpm
